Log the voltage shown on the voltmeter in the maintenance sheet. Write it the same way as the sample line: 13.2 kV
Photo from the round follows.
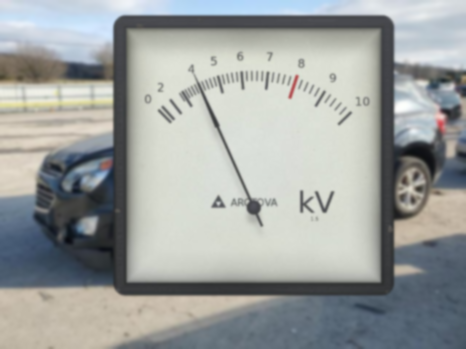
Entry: 4 kV
